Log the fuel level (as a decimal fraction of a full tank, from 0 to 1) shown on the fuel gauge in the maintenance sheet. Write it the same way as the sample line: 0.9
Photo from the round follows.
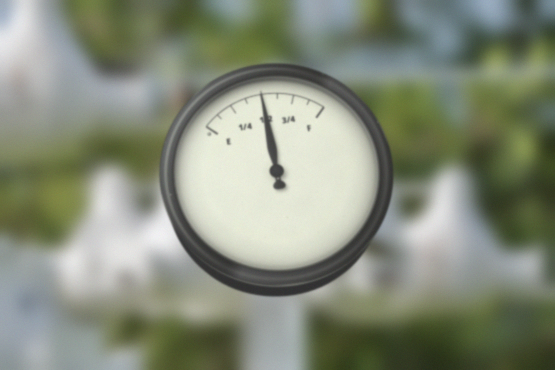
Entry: 0.5
